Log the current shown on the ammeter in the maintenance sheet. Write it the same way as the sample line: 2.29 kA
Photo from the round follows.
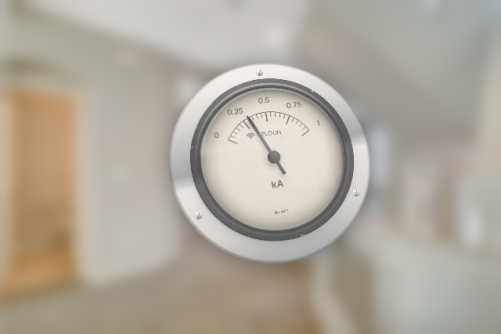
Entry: 0.3 kA
